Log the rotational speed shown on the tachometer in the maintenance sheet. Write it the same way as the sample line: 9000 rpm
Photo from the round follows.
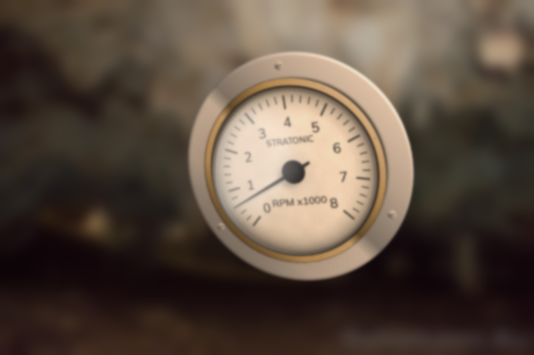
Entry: 600 rpm
